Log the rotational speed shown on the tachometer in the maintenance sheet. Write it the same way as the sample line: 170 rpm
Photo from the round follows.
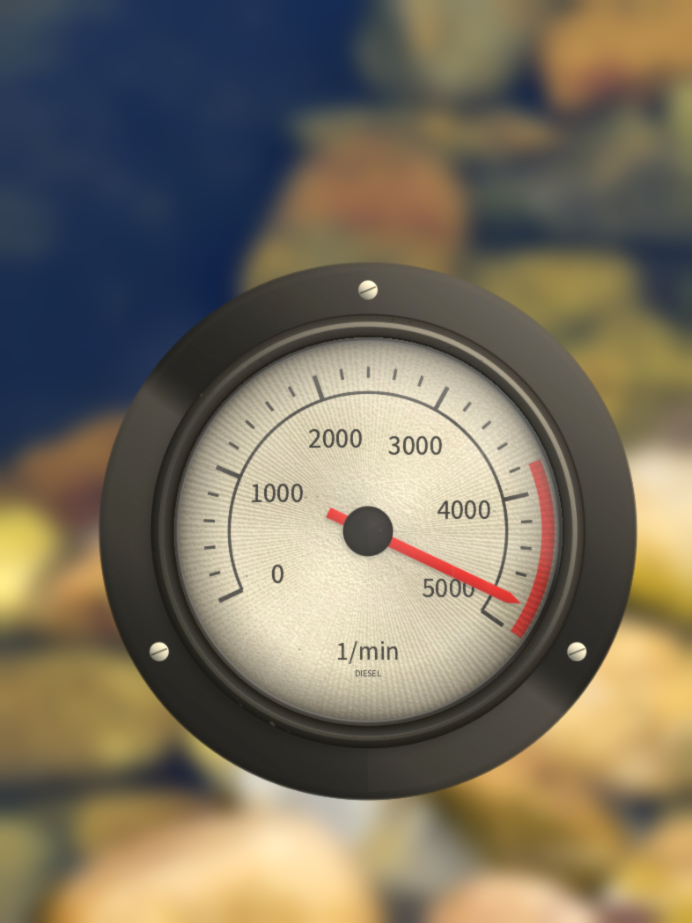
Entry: 4800 rpm
